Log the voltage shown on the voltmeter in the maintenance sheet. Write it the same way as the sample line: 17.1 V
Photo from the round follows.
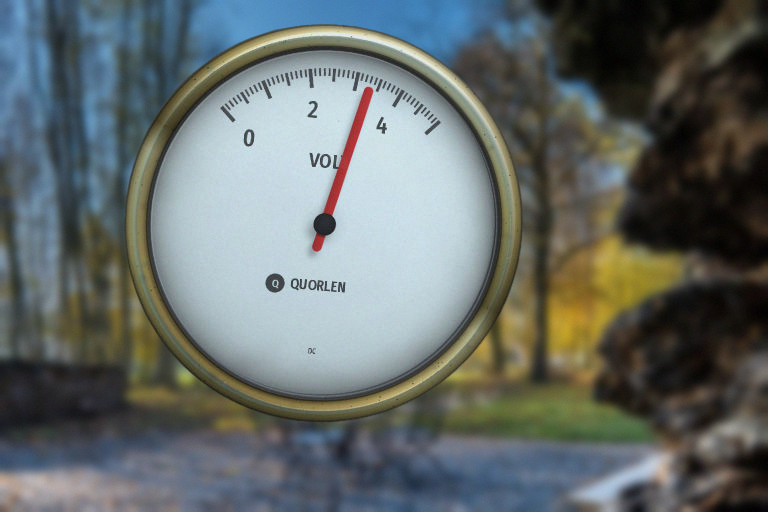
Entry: 3.3 V
